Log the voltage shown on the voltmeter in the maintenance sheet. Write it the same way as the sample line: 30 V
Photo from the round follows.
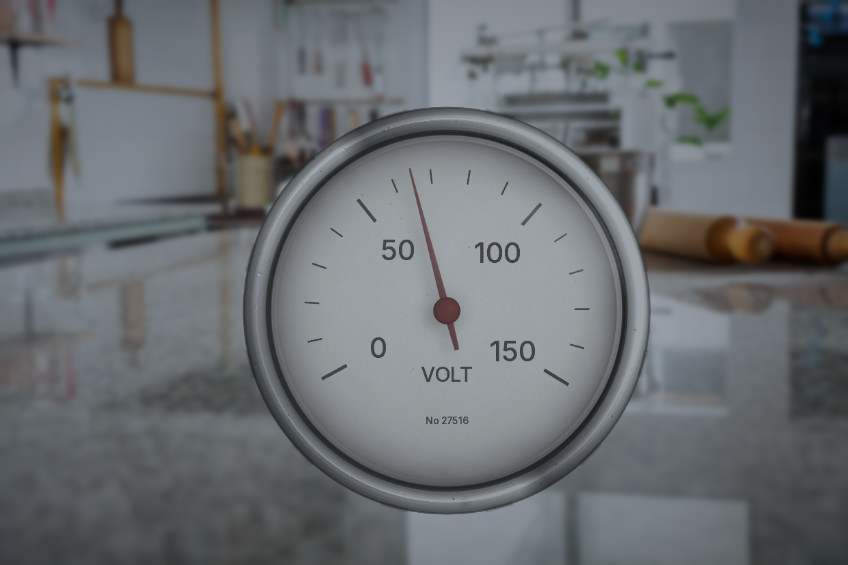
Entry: 65 V
